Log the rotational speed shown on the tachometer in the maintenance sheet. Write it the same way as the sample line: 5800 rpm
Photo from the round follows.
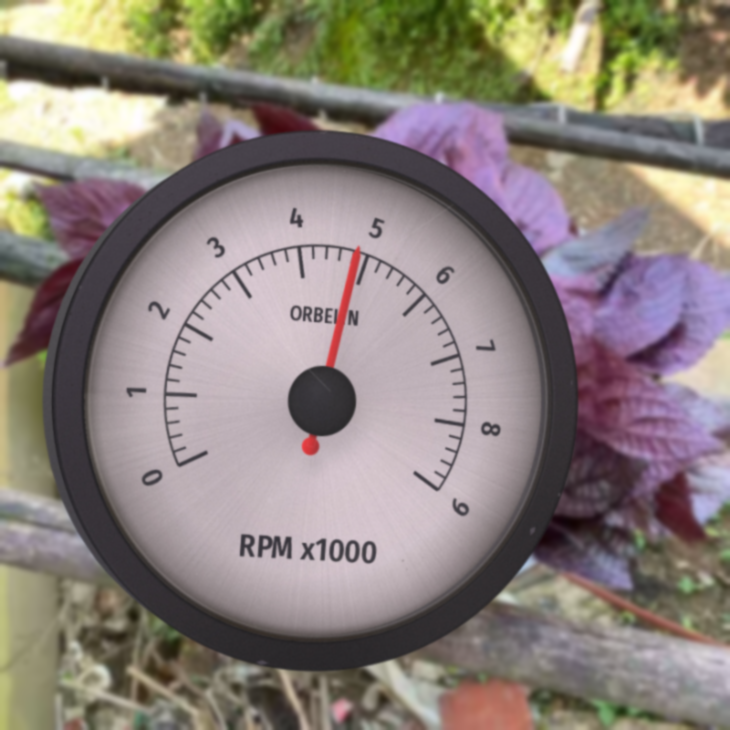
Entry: 4800 rpm
